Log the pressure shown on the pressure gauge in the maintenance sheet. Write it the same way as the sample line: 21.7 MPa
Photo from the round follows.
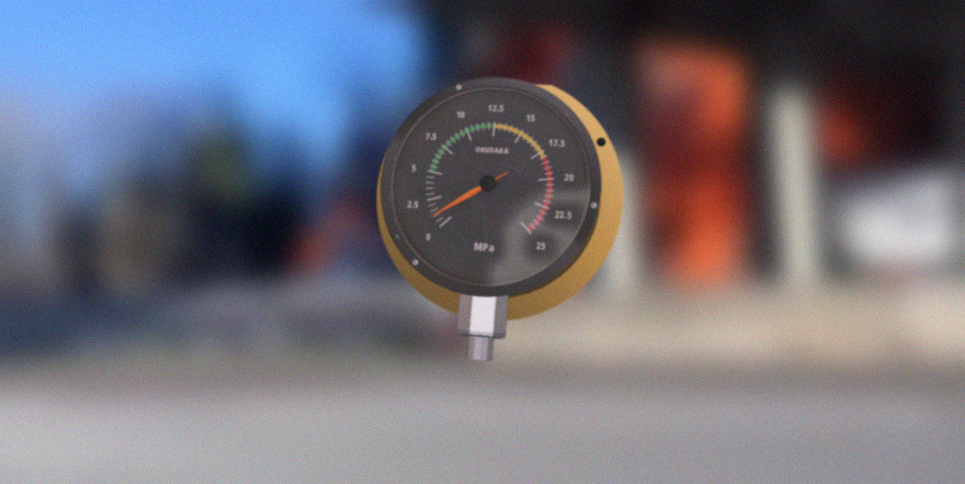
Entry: 1 MPa
